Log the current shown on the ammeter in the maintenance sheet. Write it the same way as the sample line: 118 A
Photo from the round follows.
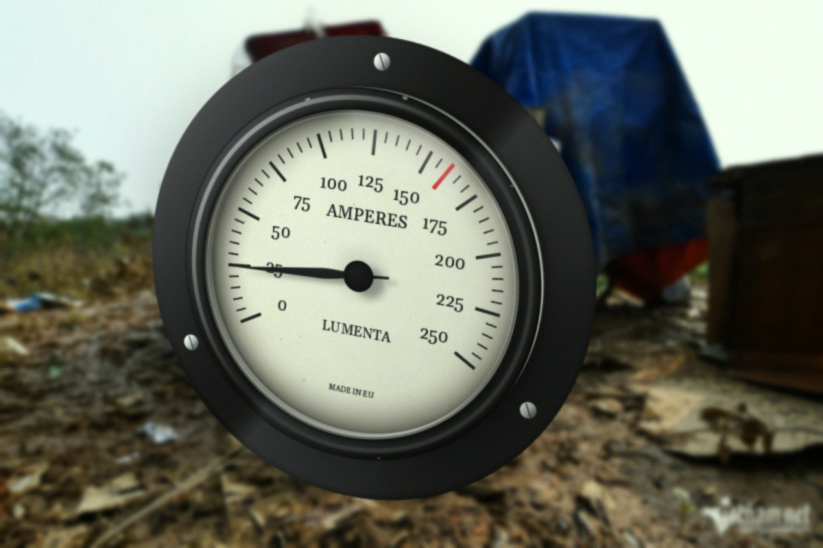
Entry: 25 A
